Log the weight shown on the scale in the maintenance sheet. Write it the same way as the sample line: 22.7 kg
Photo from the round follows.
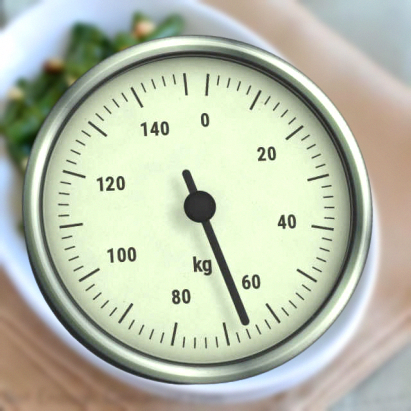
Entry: 66 kg
